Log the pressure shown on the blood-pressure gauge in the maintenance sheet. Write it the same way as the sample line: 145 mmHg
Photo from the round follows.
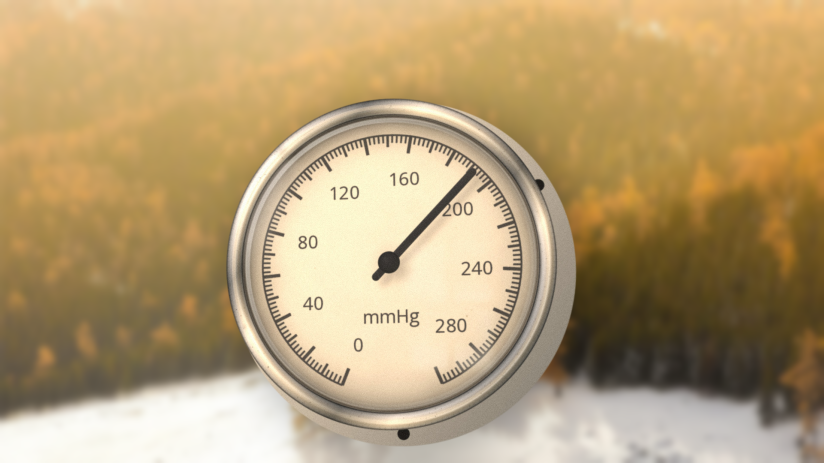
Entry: 192 mmHg
